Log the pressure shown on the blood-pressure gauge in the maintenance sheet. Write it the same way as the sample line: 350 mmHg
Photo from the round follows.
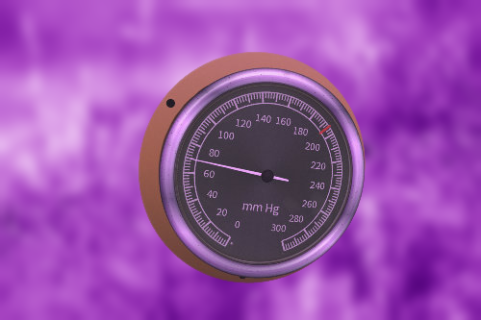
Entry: 70 mmHg
